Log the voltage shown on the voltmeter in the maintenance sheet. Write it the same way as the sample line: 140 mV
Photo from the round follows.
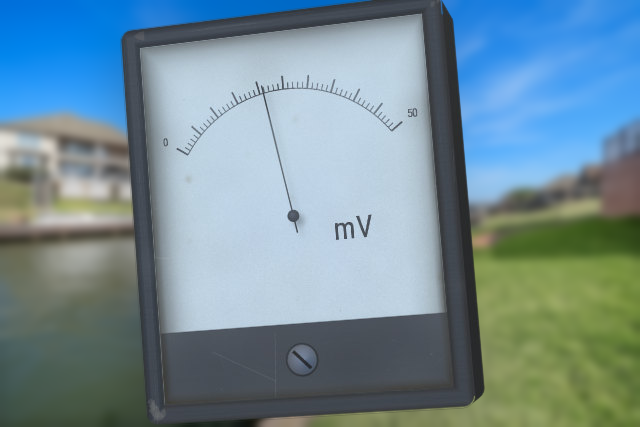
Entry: 21 mV
